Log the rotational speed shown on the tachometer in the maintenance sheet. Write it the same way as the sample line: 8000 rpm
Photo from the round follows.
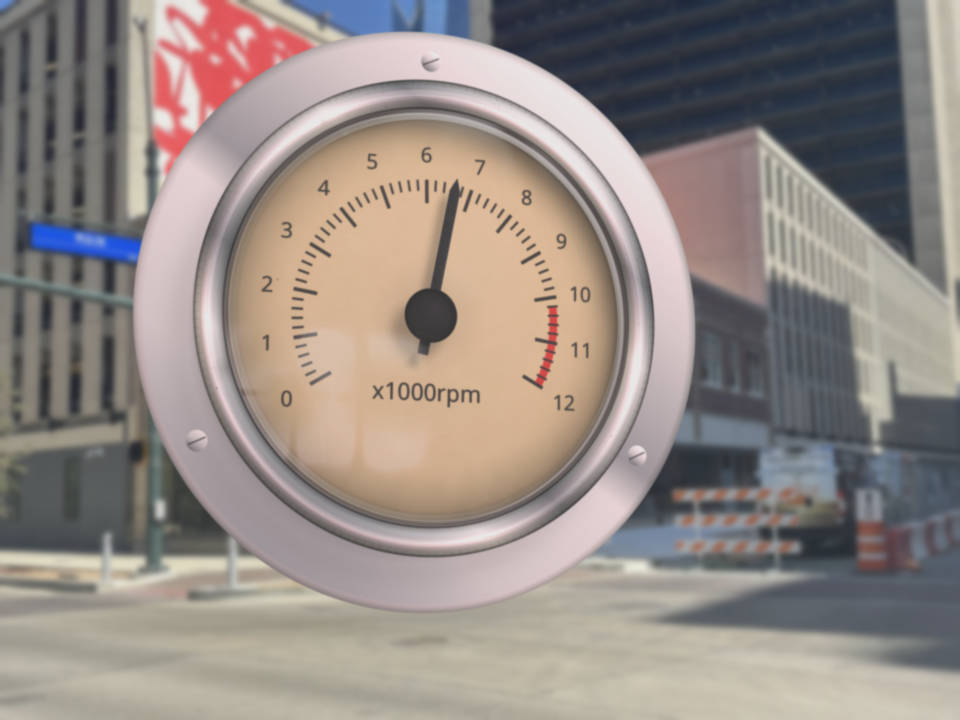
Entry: 6600 rpm
